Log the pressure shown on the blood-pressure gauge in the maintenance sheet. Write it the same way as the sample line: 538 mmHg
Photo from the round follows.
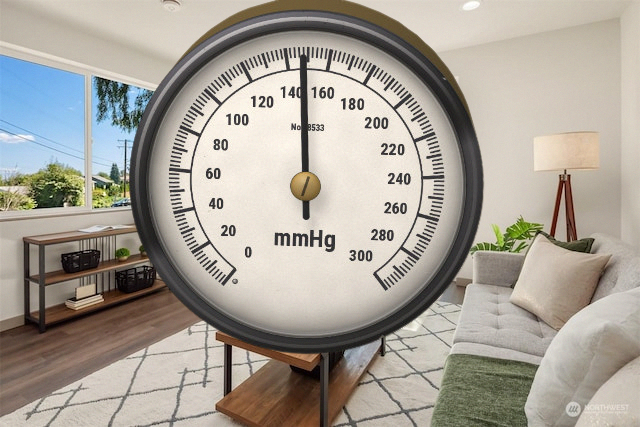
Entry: 148 mmHg
